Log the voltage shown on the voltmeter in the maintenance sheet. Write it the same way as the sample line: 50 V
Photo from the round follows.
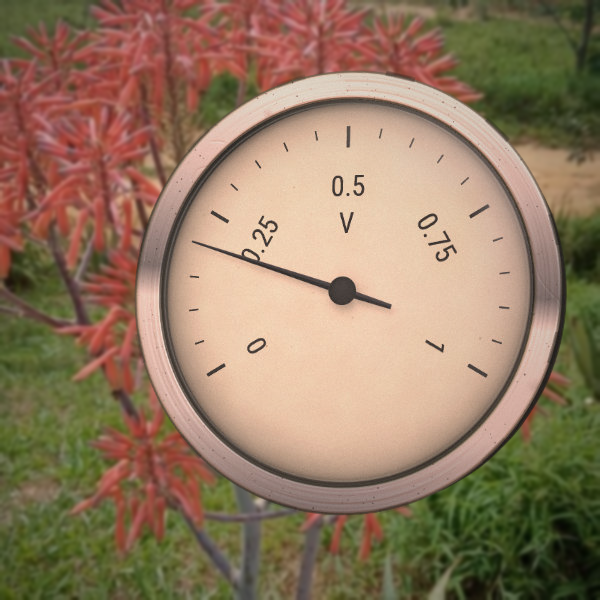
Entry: 0.2 V
